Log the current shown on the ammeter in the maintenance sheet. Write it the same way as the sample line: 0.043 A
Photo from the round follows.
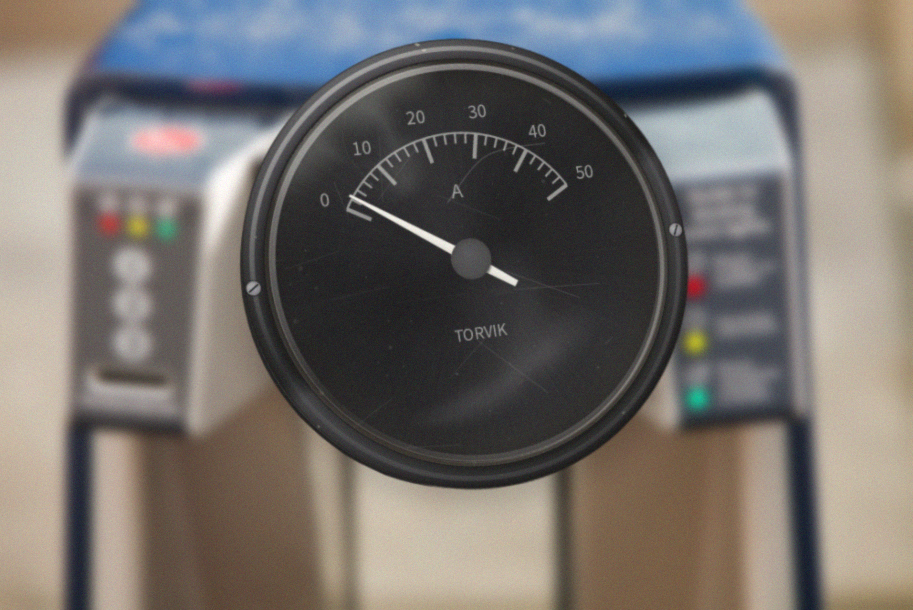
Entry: 2 A
